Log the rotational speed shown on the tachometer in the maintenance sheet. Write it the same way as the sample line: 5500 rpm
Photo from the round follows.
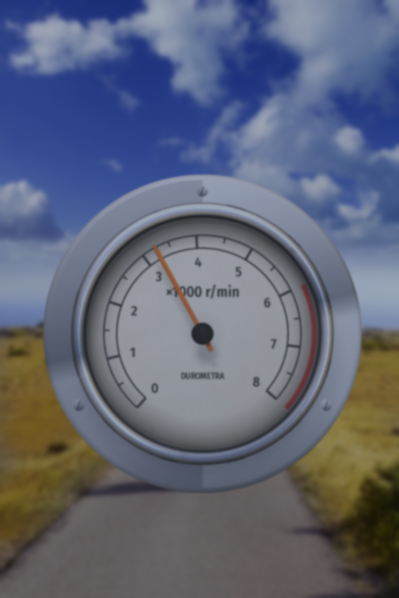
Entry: 3250 rpm
